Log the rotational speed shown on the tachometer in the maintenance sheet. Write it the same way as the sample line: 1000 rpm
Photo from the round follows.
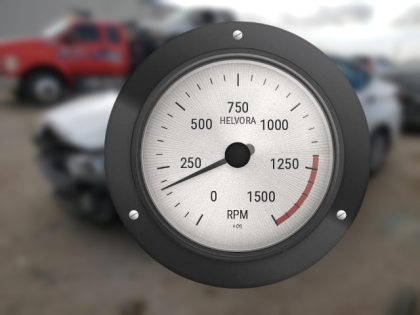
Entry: 175 rpm
